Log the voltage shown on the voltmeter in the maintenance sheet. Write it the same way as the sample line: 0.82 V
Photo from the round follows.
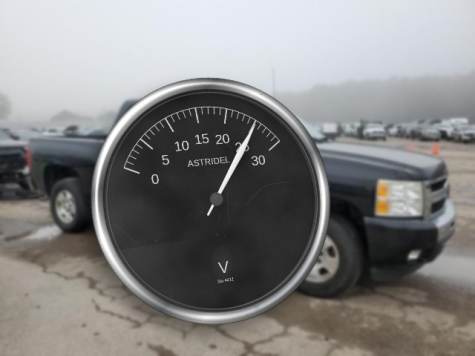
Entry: 25 V
